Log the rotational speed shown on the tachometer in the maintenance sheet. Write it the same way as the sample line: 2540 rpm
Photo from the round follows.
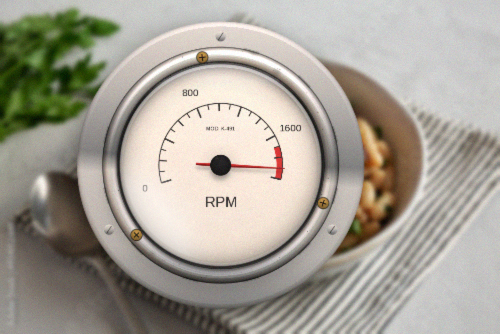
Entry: 1900 rpm
